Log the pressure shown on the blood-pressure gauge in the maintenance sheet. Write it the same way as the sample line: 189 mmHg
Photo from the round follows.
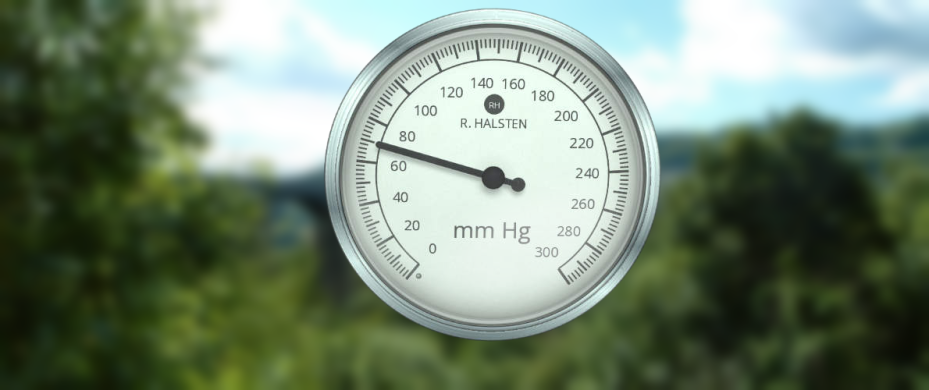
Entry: 70 mmHg
